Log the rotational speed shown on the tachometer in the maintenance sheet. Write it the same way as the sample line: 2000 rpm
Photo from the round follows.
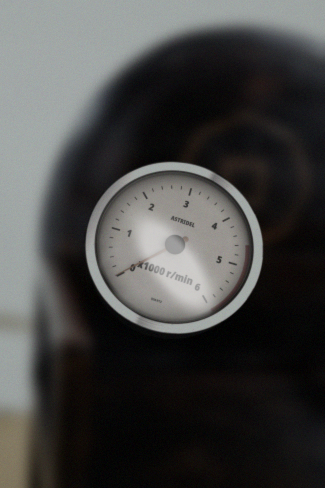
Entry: 0 rpm
